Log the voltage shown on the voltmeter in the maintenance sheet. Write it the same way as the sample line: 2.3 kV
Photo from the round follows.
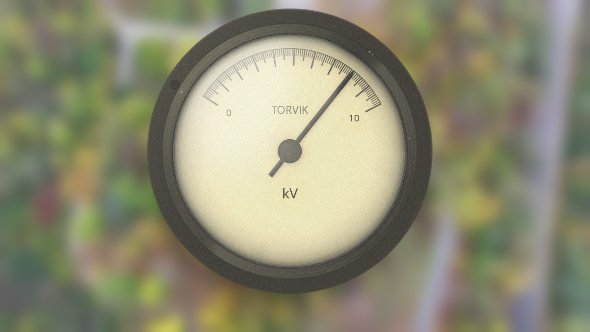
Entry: 8 kV
